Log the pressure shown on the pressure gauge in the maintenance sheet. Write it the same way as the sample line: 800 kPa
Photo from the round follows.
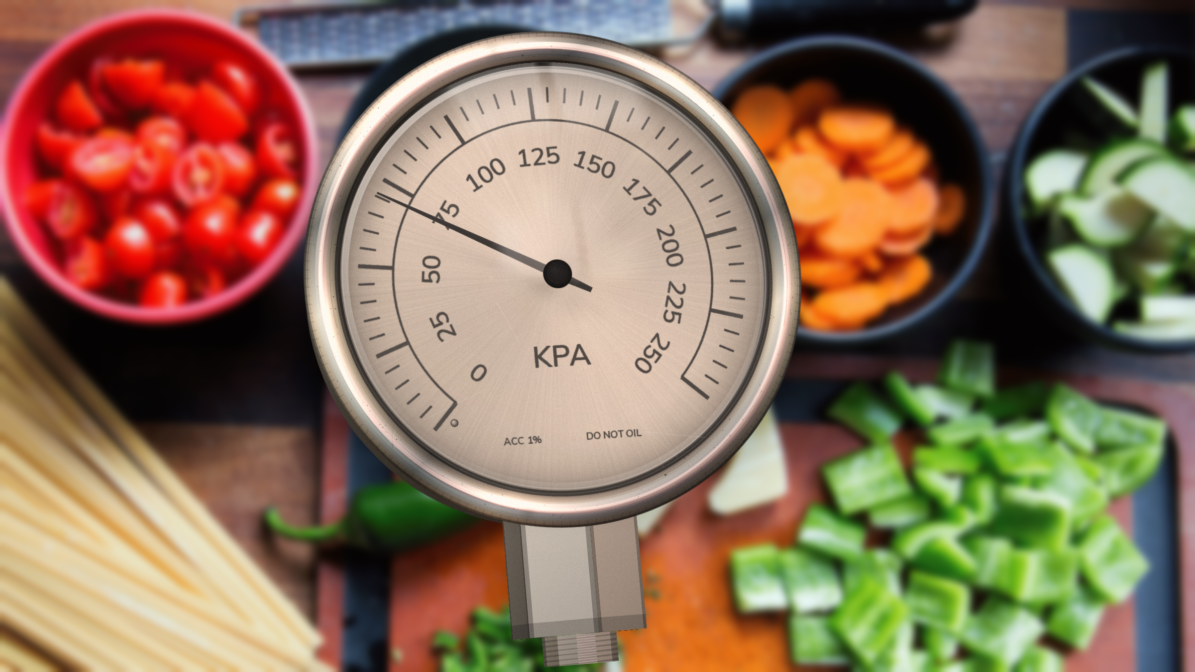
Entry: 70 kPa
